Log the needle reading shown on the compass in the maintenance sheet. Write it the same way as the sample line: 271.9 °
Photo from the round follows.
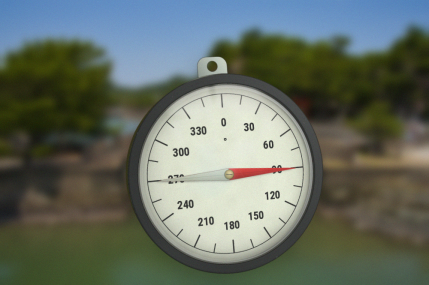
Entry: 90 °
